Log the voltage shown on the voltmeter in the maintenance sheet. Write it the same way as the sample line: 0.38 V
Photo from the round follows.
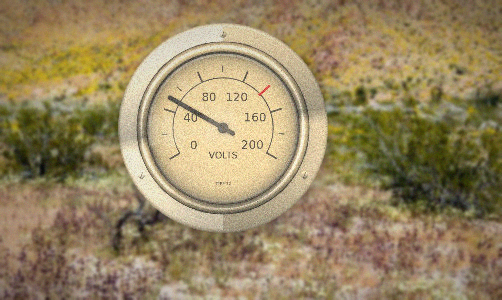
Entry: 50 V
